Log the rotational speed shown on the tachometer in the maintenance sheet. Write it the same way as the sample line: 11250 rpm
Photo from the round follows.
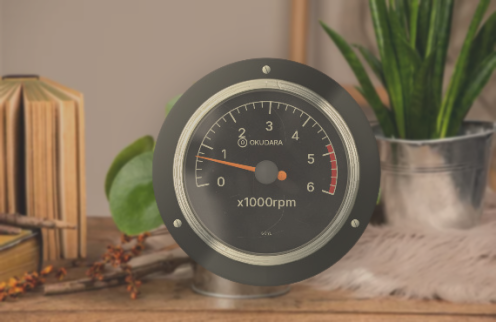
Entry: 700 rpm
